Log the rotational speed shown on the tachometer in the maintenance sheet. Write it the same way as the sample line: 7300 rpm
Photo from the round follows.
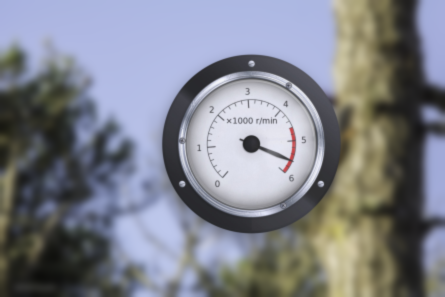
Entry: 5600 rpm
